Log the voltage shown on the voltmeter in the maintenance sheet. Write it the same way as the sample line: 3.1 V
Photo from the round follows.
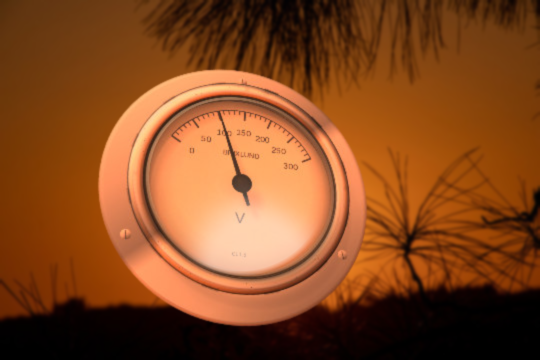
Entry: 100 V
